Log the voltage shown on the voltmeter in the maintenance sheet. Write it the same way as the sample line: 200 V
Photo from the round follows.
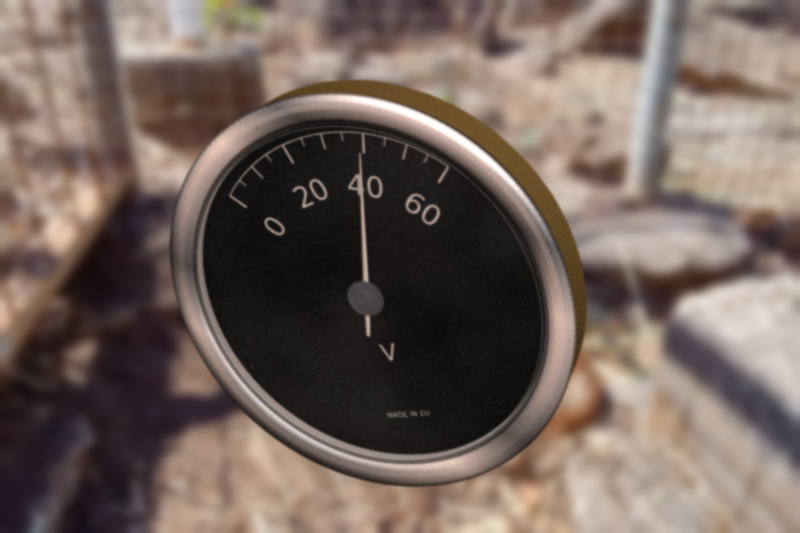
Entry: 40 V
